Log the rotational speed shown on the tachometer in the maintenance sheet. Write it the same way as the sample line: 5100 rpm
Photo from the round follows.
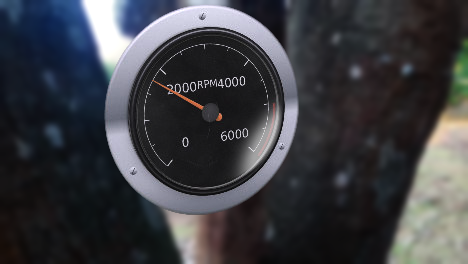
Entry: 1750 rpm
